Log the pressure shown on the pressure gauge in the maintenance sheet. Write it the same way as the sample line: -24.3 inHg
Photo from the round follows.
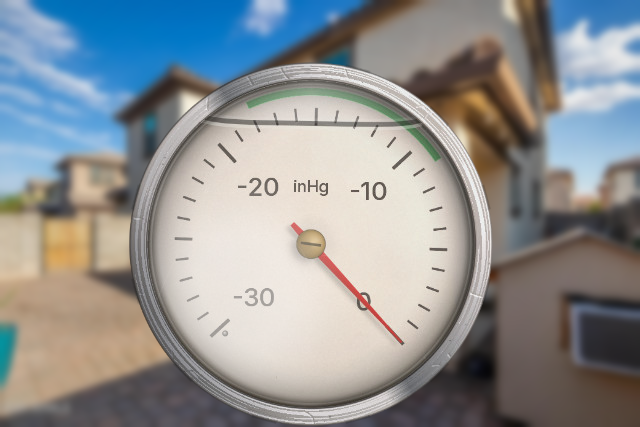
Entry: 0 inHg
